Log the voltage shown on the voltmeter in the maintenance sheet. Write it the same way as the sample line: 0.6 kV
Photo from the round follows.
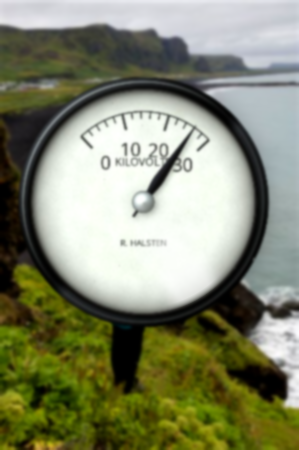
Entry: 26 kV
